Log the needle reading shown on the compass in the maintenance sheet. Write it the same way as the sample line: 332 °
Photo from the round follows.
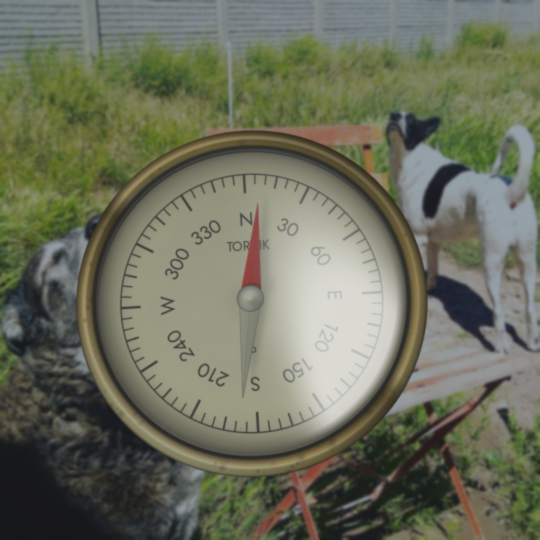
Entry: 7.5 °
